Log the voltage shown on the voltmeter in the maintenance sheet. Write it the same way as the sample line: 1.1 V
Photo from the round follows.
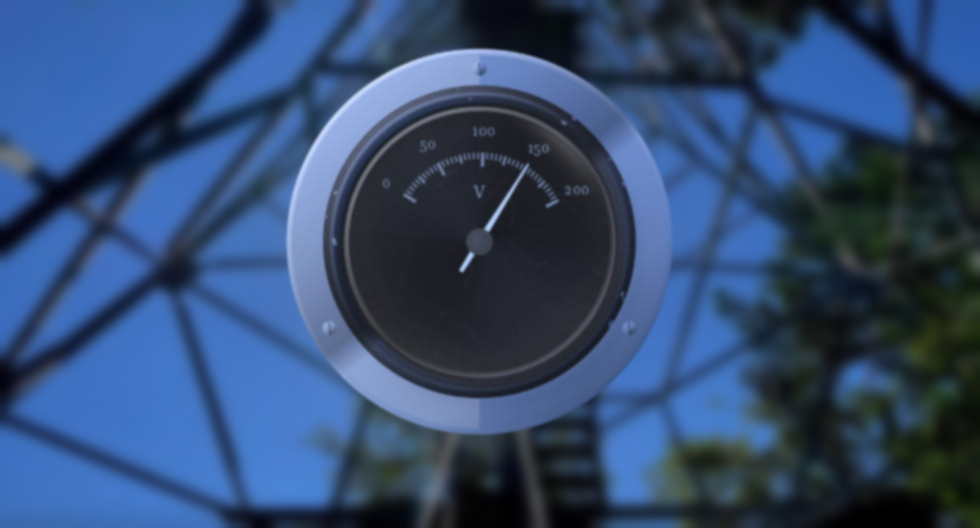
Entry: 150 V
